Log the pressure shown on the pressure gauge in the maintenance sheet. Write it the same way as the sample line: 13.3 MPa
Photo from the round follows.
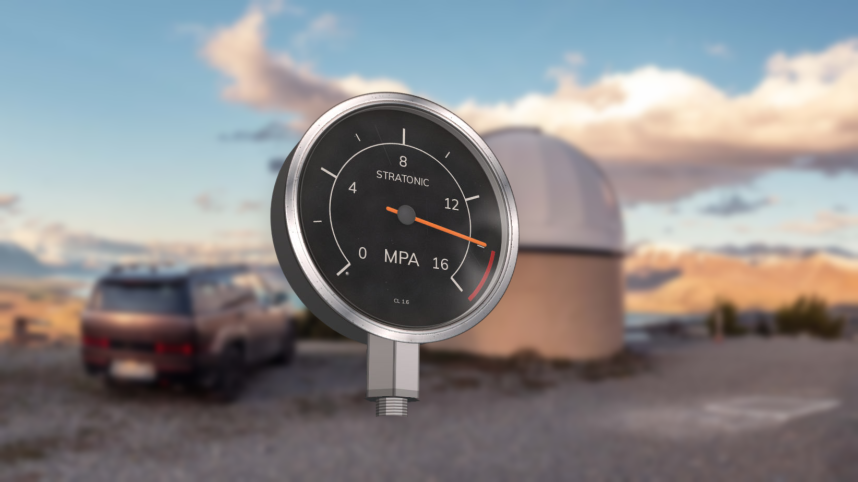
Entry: 14 MPa
